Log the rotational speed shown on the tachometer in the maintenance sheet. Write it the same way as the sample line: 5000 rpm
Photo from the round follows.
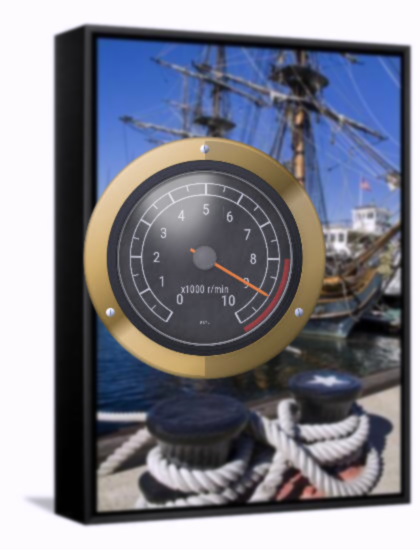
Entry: 9000 rpm
